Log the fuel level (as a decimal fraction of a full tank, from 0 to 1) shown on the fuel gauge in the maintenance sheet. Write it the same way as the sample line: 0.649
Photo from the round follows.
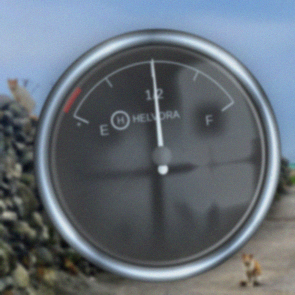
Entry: 0.5
